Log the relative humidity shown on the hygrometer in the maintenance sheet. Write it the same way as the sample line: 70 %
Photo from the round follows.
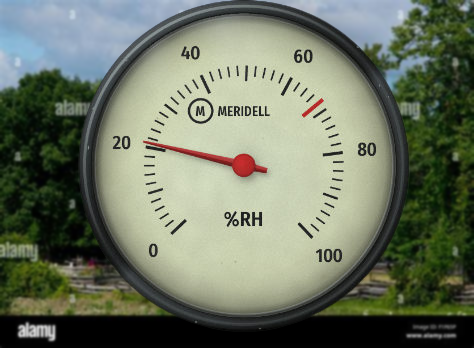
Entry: 21 %
